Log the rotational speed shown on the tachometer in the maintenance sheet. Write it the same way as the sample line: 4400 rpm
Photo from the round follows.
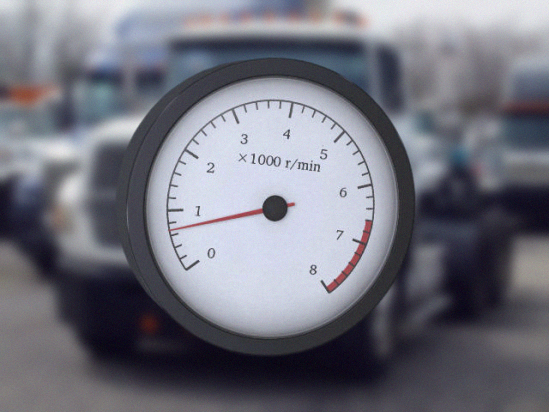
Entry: 700 rpm
